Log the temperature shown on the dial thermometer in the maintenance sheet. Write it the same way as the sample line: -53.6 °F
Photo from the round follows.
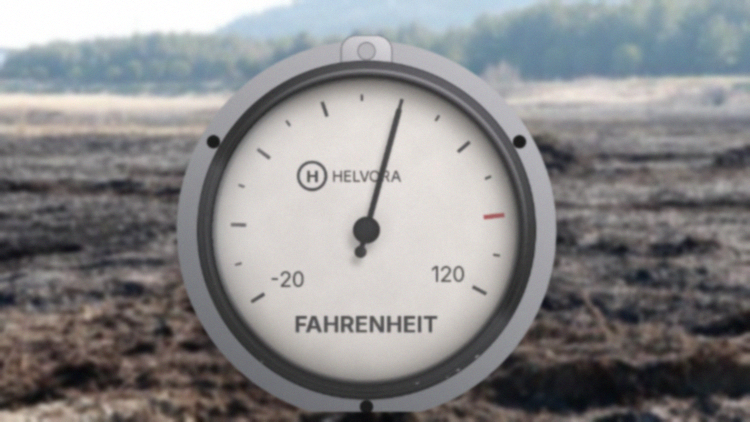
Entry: 60 °F
